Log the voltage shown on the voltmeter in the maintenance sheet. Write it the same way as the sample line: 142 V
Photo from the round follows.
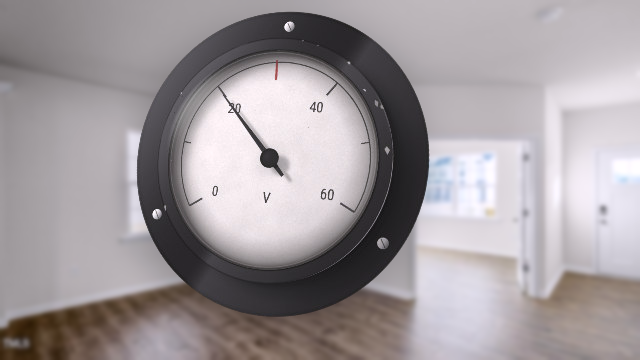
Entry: 20 V
